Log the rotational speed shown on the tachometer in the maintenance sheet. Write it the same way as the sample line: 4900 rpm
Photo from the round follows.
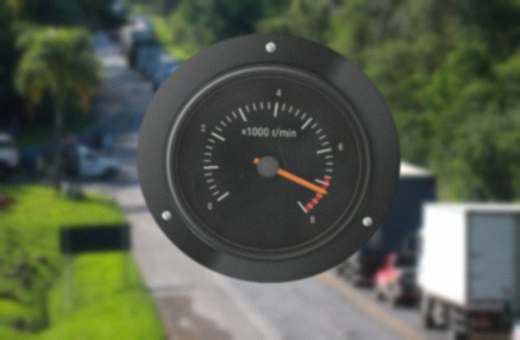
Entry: 7200 rpm
